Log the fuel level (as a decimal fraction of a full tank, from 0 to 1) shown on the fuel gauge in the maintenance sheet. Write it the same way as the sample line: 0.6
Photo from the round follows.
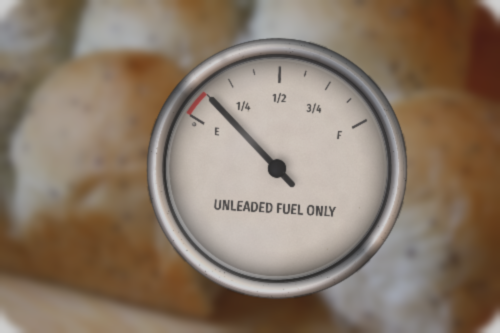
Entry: 0.125
